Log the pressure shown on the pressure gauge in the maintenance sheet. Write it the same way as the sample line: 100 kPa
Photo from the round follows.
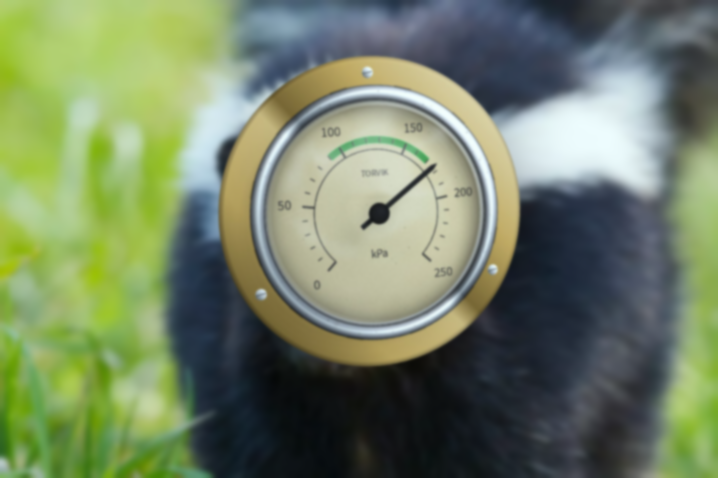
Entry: 175 kPa
